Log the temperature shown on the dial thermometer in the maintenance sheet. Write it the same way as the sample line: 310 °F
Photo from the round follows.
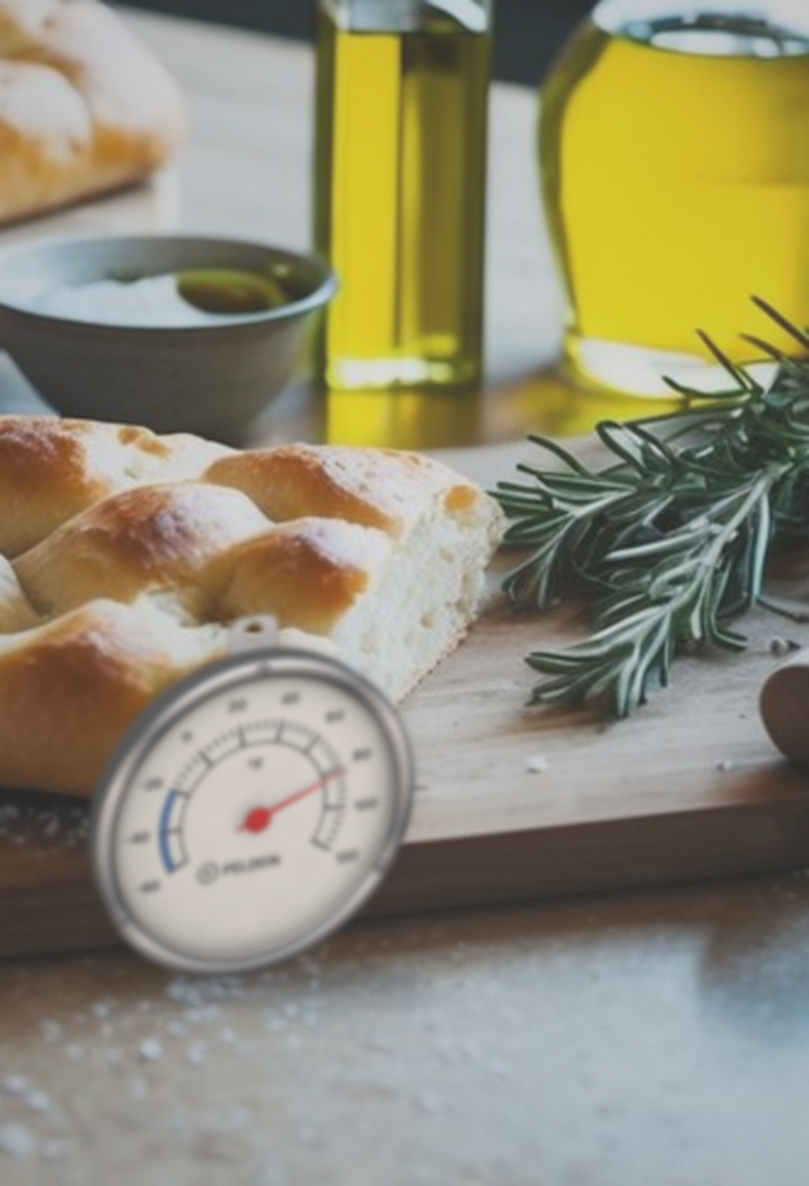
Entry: 80 °F
